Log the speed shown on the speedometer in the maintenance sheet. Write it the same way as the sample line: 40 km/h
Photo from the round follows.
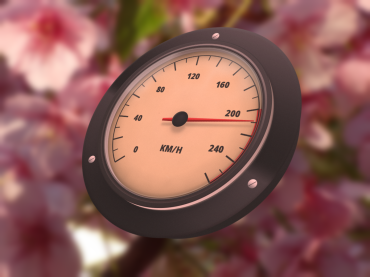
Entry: 210 km/h
